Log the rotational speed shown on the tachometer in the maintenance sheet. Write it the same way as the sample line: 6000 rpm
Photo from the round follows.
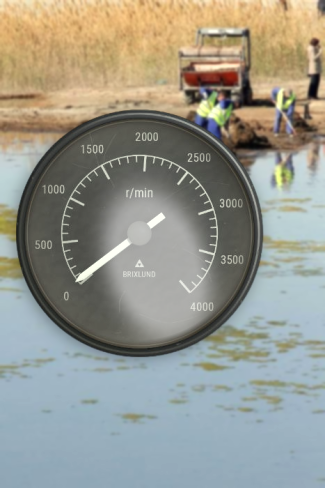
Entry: 50 rpm
